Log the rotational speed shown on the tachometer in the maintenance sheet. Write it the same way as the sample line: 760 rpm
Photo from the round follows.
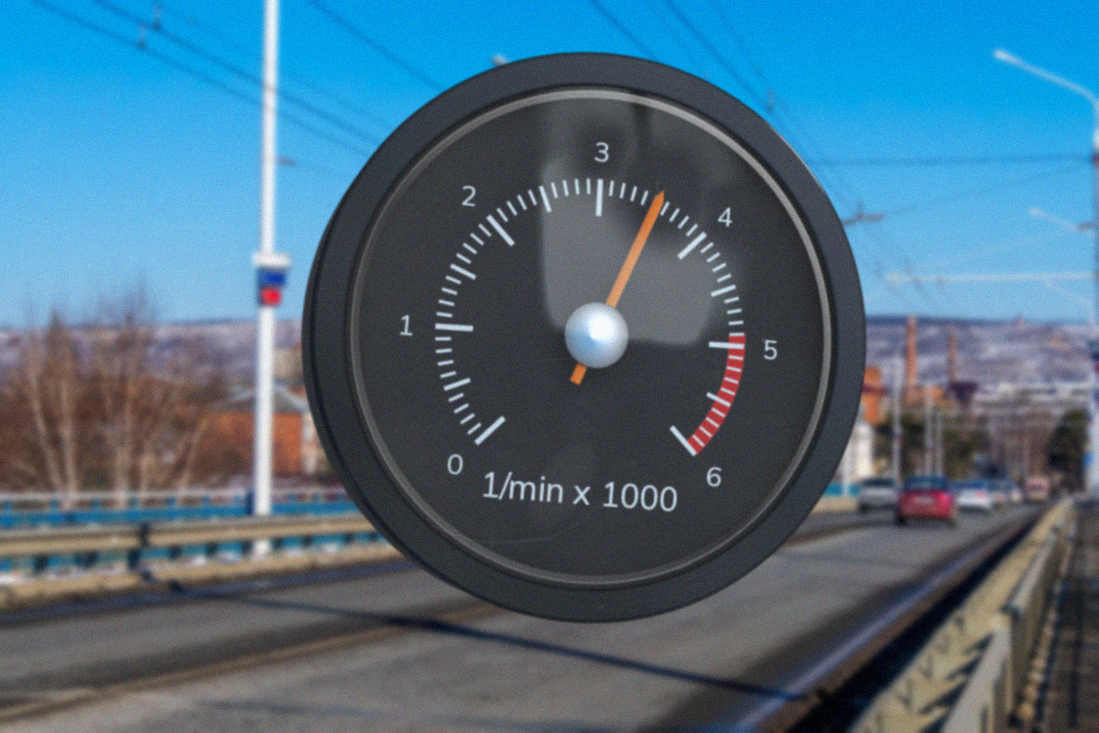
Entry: 3500 rpm
